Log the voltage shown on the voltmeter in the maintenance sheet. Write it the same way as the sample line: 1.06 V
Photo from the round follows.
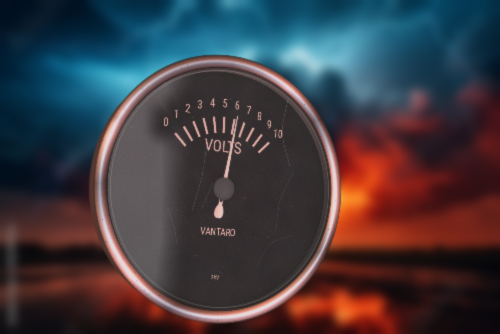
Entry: 6 V
